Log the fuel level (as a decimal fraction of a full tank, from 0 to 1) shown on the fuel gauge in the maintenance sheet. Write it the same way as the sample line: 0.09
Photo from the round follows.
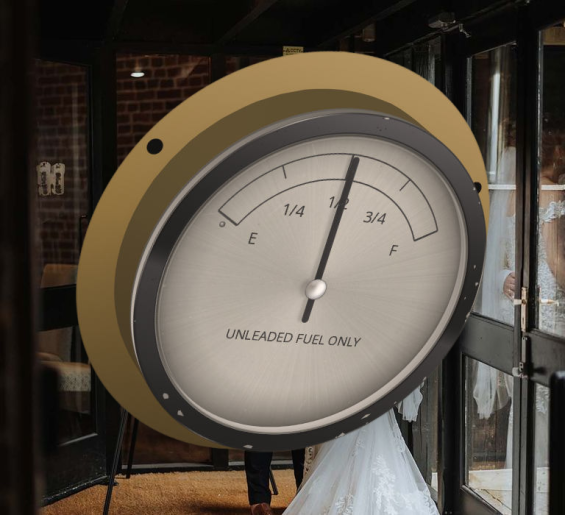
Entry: 0.5
